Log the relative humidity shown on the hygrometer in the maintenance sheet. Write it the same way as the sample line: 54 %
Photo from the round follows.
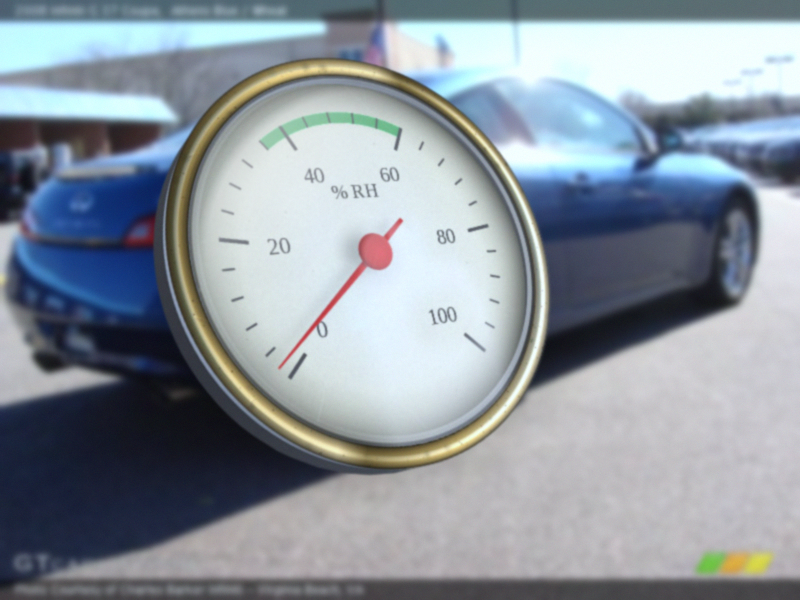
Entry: 2 %
